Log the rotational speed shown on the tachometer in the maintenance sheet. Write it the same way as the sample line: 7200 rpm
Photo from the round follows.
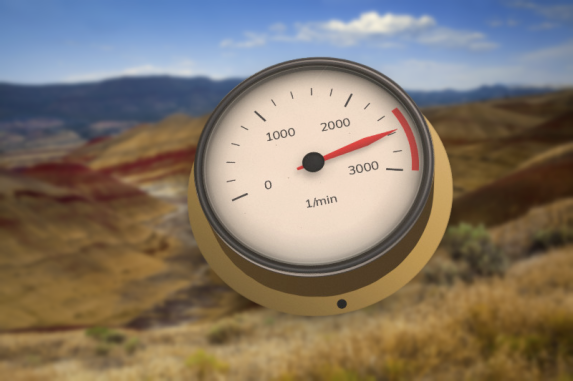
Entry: 2600 rpm
